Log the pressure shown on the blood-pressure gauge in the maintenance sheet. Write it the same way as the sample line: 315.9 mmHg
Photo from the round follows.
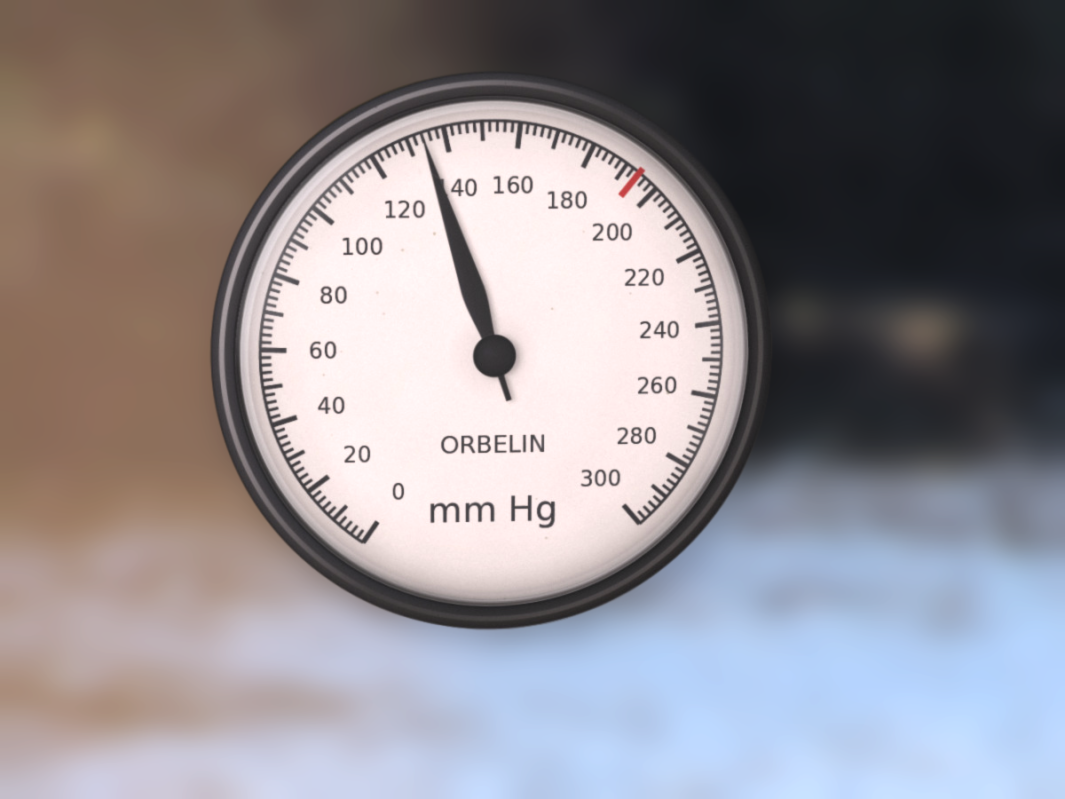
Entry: 134 mmHg
